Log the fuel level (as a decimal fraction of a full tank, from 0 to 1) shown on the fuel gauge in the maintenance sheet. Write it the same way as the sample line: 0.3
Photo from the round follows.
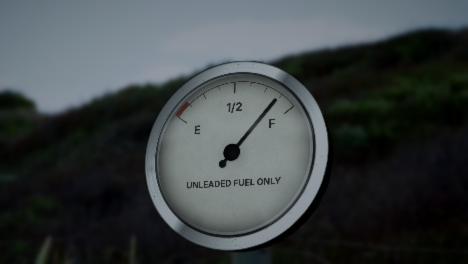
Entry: 0.875
